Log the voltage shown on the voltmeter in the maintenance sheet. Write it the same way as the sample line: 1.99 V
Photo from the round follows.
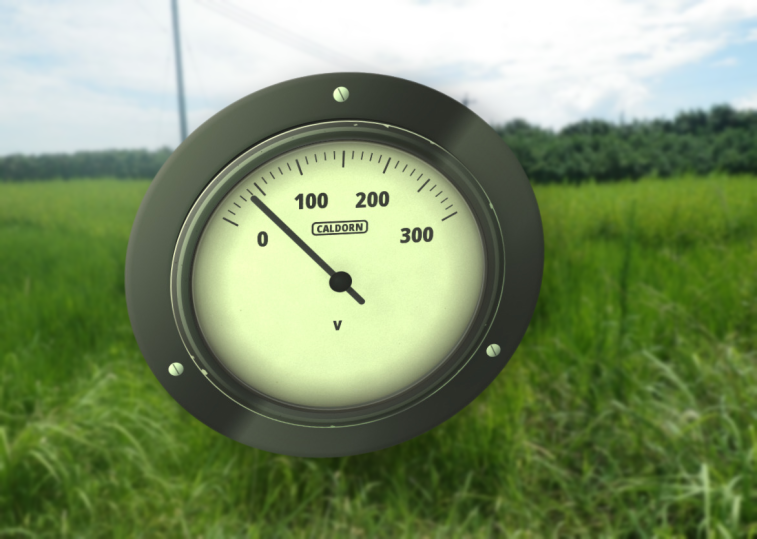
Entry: 40 V
